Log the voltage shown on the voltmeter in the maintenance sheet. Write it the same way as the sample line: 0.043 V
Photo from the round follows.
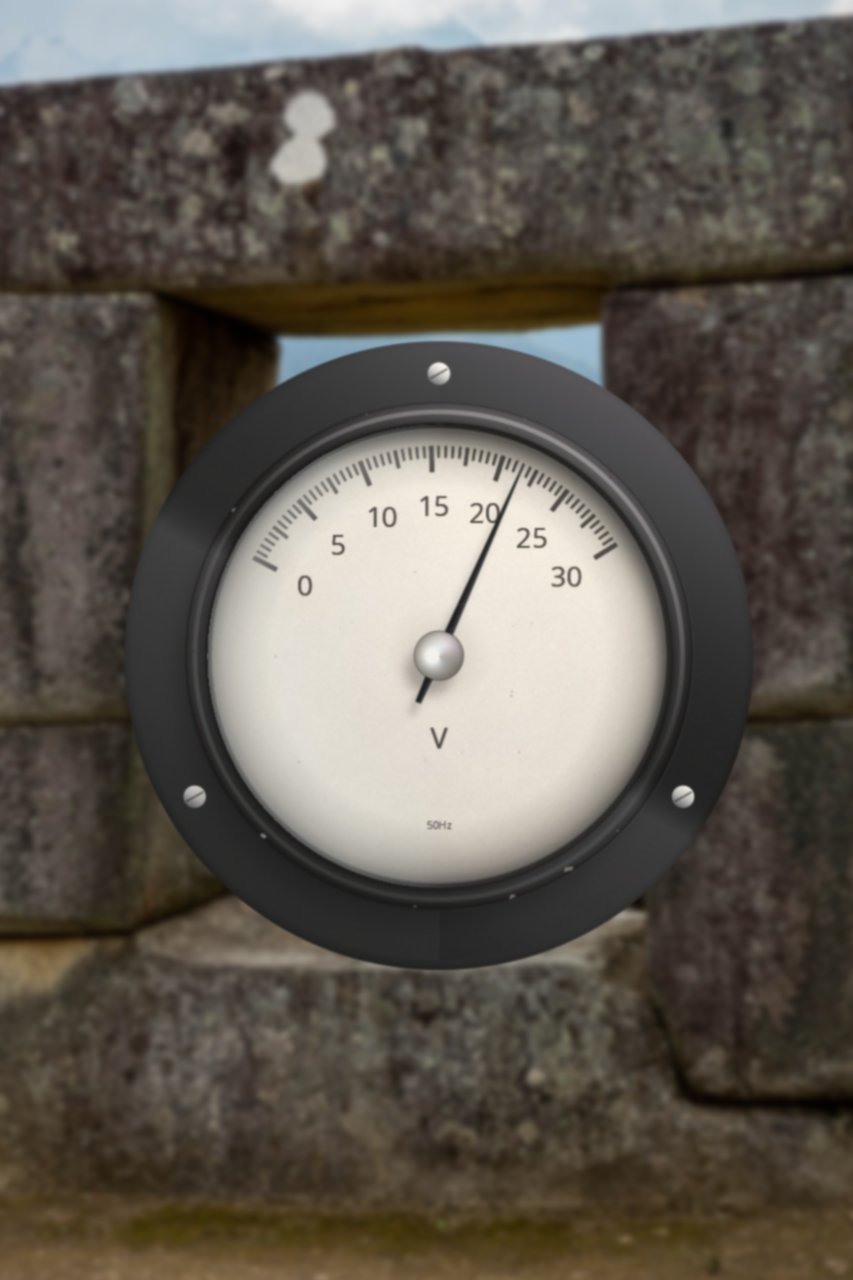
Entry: 21.5 V
